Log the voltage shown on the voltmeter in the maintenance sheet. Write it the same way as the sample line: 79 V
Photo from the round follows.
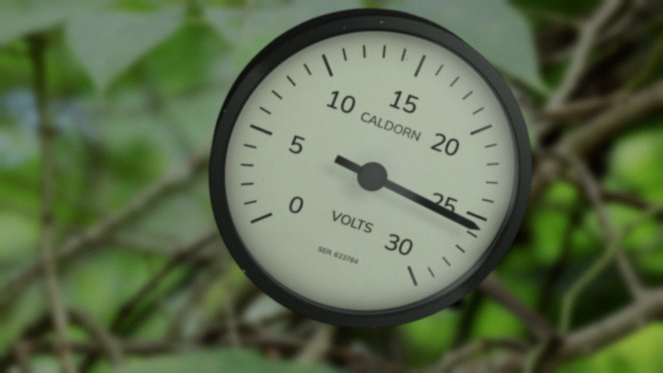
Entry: 25.5 V
